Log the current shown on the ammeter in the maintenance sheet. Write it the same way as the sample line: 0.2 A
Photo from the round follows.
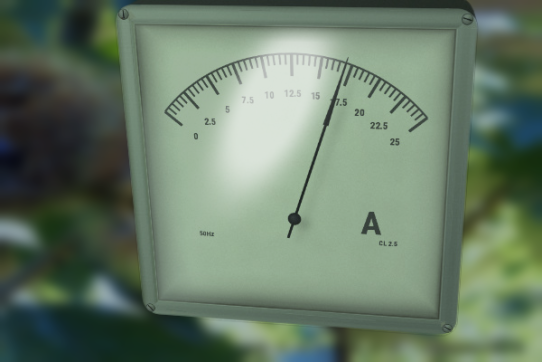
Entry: 17 A
